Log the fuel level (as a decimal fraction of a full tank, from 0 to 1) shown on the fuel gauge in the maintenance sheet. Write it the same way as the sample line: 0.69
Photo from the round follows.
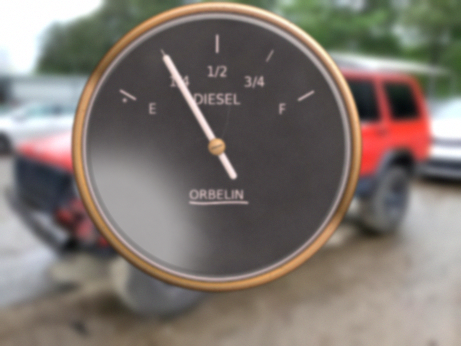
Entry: 0.25
